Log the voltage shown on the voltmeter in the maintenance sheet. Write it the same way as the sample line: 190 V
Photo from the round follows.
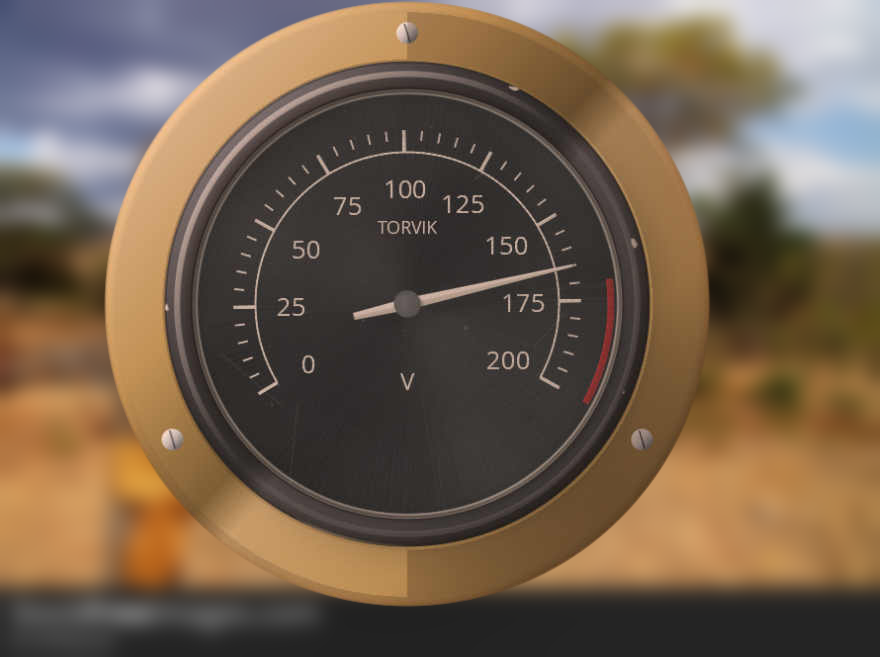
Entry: 165 V
